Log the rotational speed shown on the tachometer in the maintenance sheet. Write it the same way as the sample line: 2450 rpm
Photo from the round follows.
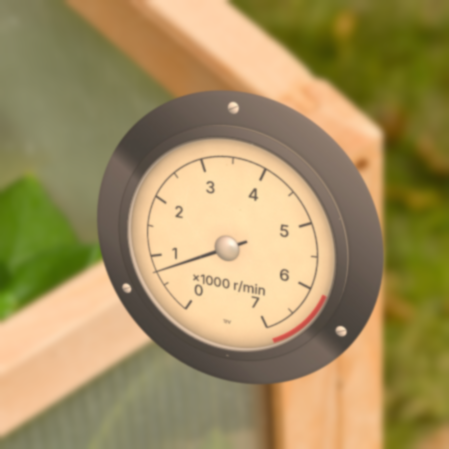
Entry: 750 rpm
